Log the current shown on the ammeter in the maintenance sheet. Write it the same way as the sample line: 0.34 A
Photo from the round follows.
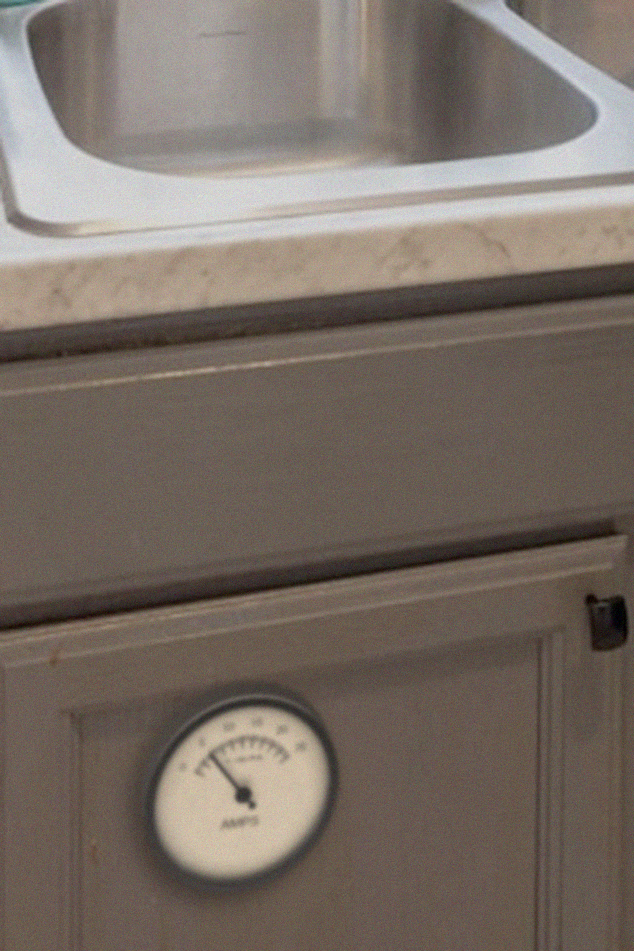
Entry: 5 A
